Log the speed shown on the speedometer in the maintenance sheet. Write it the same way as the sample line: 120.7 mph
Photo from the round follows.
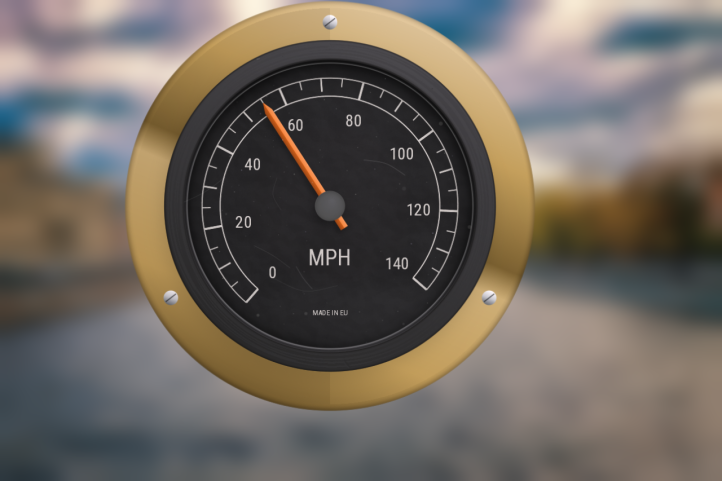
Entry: 55 mph
